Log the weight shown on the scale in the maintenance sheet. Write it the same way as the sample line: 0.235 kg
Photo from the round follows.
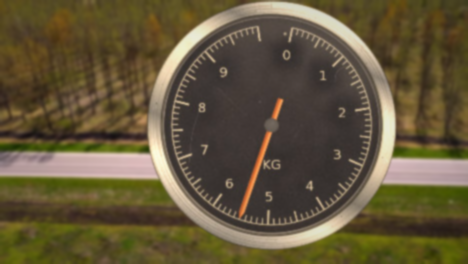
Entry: 5.5 kg
